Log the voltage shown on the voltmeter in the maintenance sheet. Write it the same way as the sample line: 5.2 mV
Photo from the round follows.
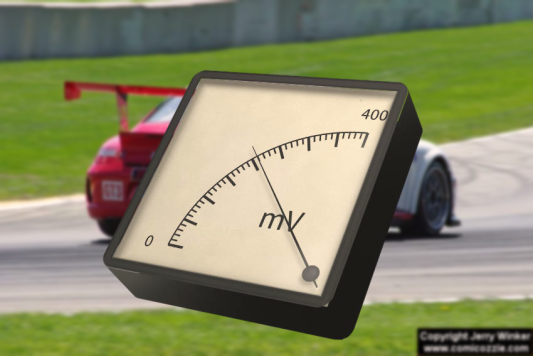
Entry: 210 mV
